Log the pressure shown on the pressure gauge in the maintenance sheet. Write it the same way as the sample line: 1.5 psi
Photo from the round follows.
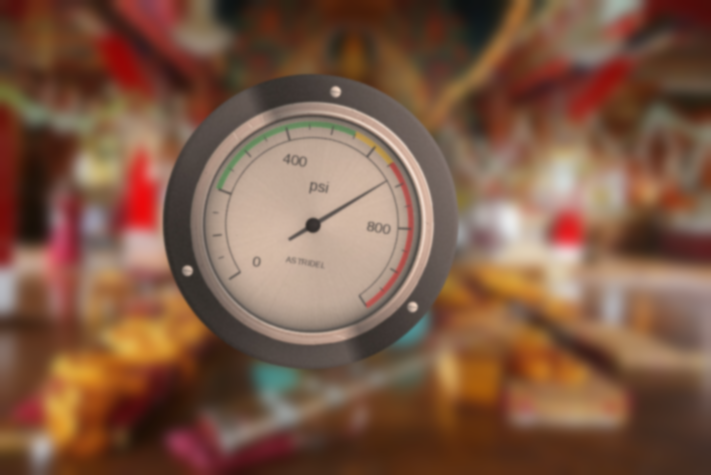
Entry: 675 psi
